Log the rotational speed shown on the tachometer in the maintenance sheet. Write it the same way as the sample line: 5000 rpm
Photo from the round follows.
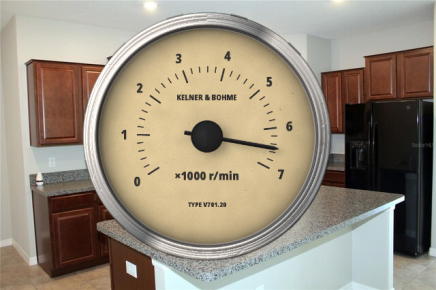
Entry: 6500 rpm
